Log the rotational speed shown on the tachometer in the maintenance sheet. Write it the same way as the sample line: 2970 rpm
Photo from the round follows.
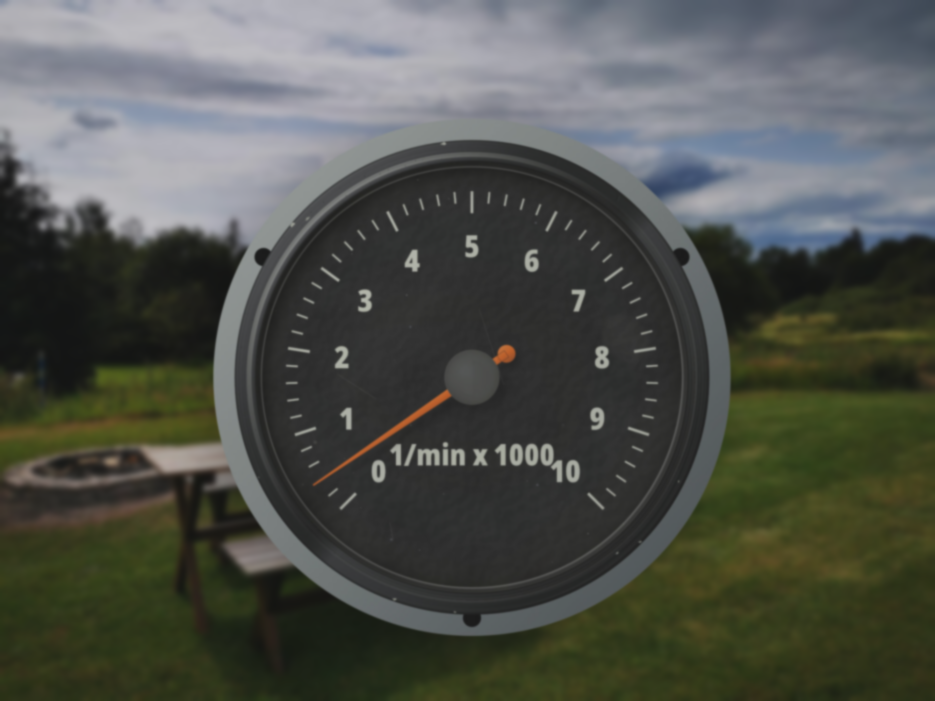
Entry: 400 rpm
